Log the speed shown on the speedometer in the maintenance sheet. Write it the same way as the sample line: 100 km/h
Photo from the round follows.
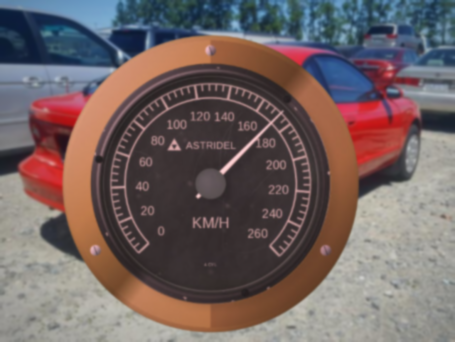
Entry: 172 km/h
